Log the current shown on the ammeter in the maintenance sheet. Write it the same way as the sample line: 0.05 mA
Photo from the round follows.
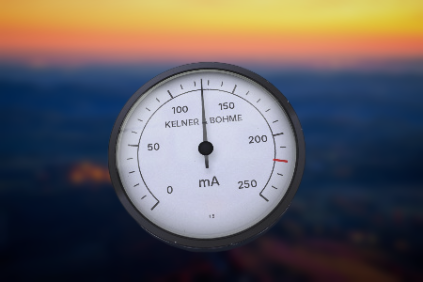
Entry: 125 mA
